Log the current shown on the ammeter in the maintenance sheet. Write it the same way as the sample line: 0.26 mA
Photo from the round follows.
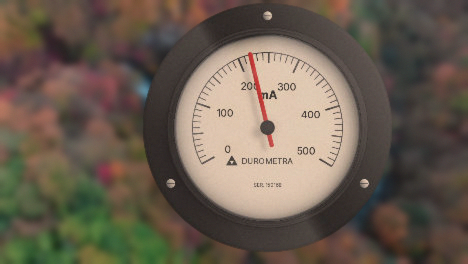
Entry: 220 mA
